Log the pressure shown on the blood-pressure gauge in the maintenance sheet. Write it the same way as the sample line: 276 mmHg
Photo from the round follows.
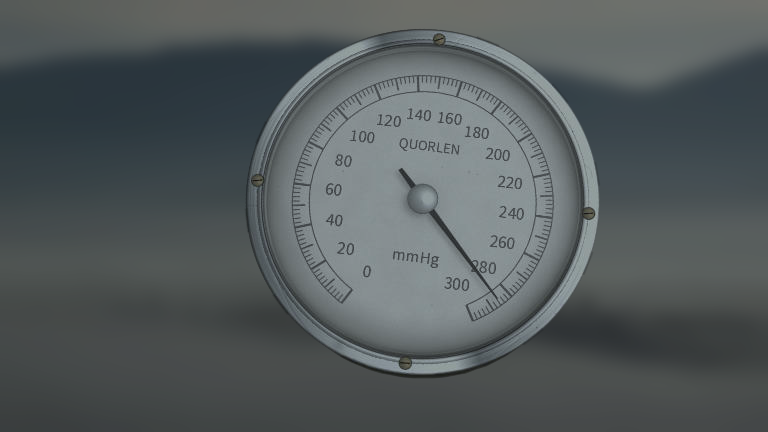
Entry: 286 mmHg
